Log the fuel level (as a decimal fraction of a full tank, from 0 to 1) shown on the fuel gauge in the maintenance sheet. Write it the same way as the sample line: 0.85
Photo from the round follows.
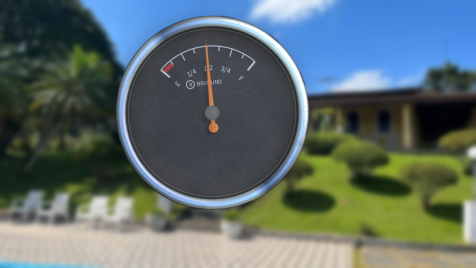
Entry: 0.5
